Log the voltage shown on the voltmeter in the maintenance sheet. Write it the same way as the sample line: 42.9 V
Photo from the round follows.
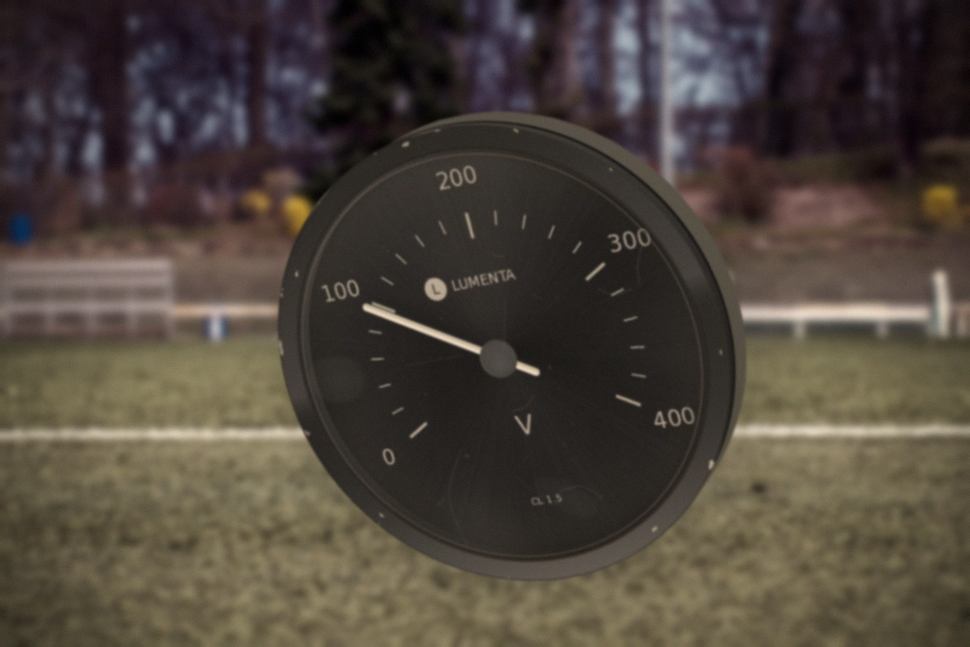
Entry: 100 V
